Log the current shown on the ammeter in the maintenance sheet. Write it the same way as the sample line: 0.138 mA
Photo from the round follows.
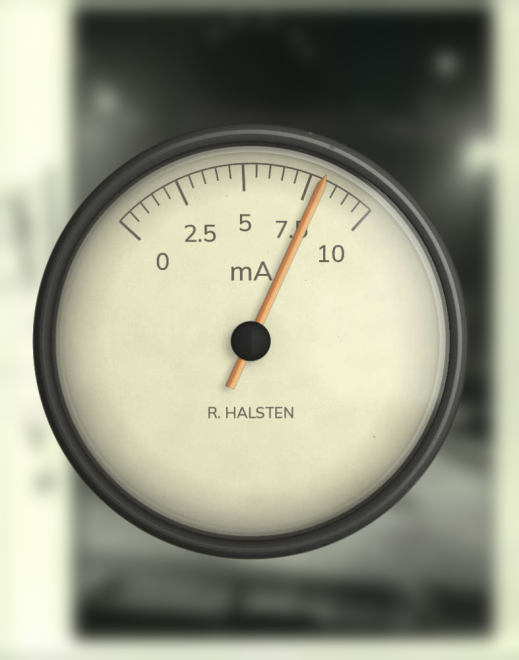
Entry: 8 mA
